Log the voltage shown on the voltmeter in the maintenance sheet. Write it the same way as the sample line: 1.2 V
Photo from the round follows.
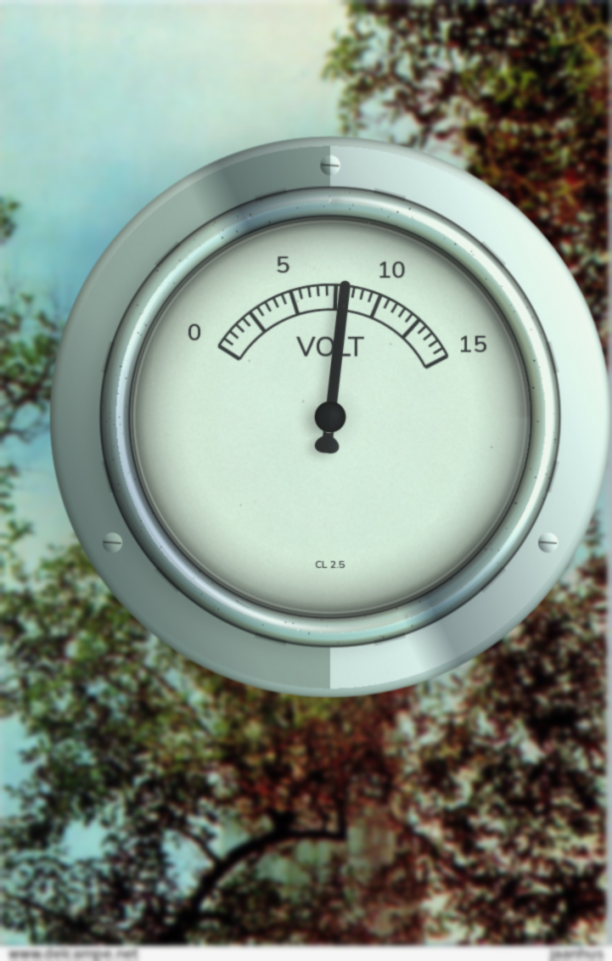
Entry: 8 V
